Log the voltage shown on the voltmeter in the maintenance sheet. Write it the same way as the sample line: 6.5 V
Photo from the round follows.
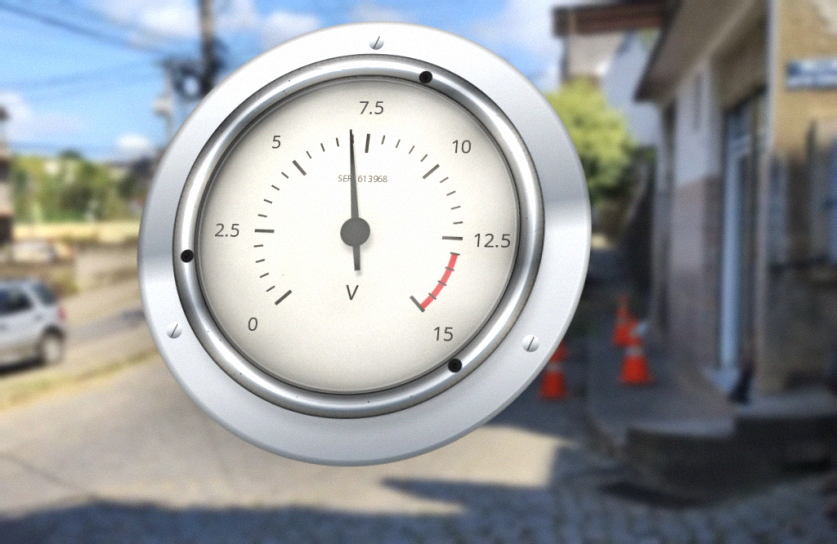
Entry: 7 V
